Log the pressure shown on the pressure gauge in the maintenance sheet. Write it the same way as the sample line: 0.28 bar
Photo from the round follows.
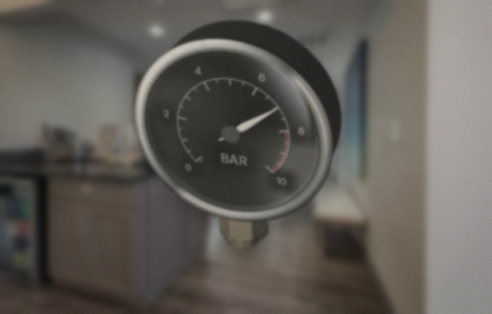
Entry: 7 bar
